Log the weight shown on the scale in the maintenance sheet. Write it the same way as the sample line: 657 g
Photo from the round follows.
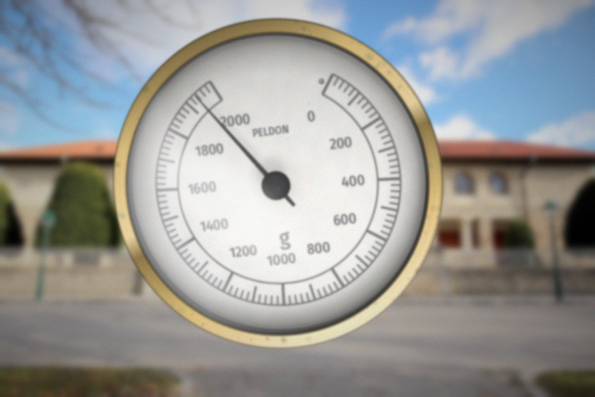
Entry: 1940 g
